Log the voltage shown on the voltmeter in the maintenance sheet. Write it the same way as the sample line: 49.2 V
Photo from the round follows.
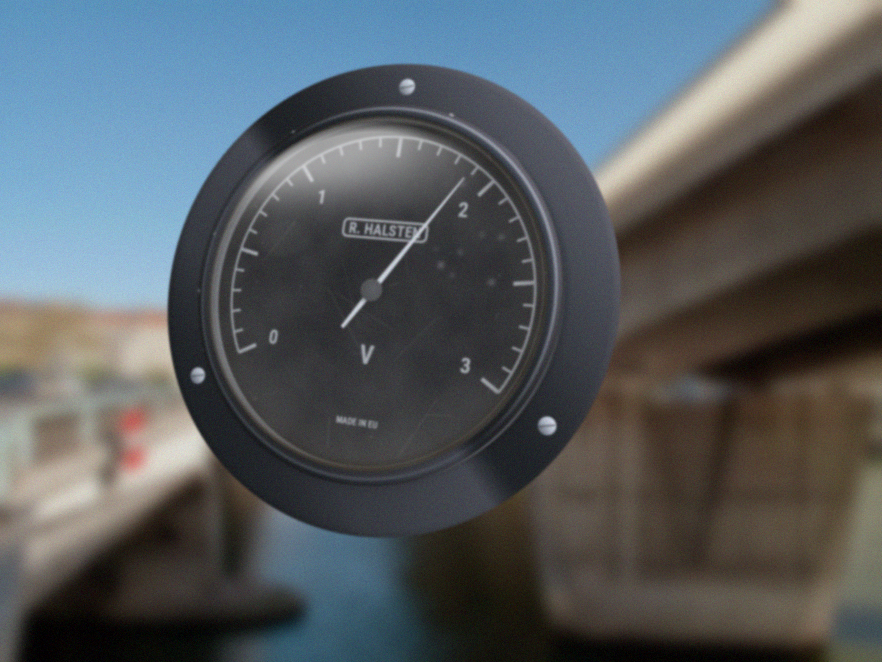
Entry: 1.9 V
